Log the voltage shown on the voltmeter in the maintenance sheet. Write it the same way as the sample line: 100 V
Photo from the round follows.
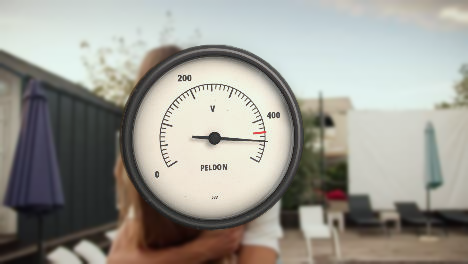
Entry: 450 V
